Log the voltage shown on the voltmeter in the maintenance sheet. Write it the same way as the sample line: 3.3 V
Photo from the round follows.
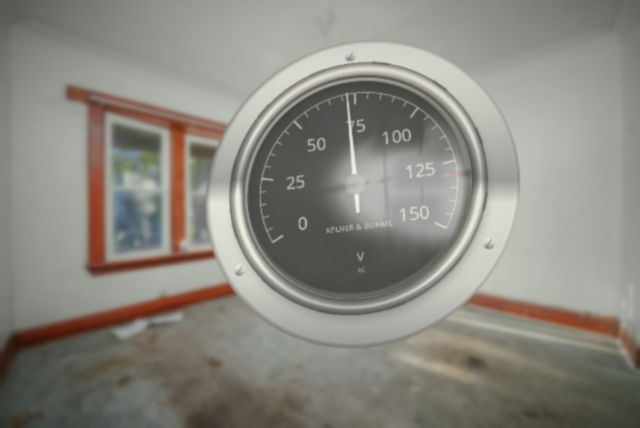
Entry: 72.5 V
